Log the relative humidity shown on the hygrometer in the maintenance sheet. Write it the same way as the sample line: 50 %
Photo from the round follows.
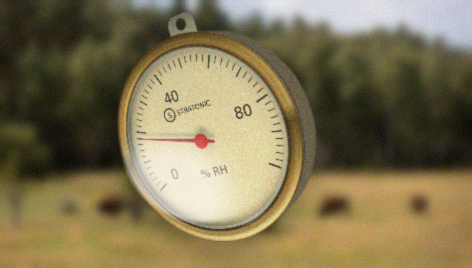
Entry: 18 %
